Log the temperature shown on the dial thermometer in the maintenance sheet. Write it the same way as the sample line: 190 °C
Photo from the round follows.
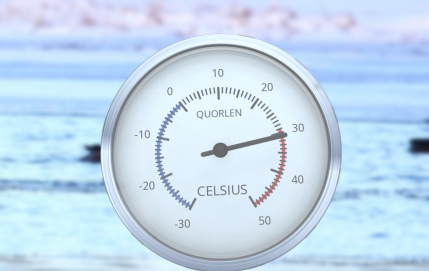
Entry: 31 °C
